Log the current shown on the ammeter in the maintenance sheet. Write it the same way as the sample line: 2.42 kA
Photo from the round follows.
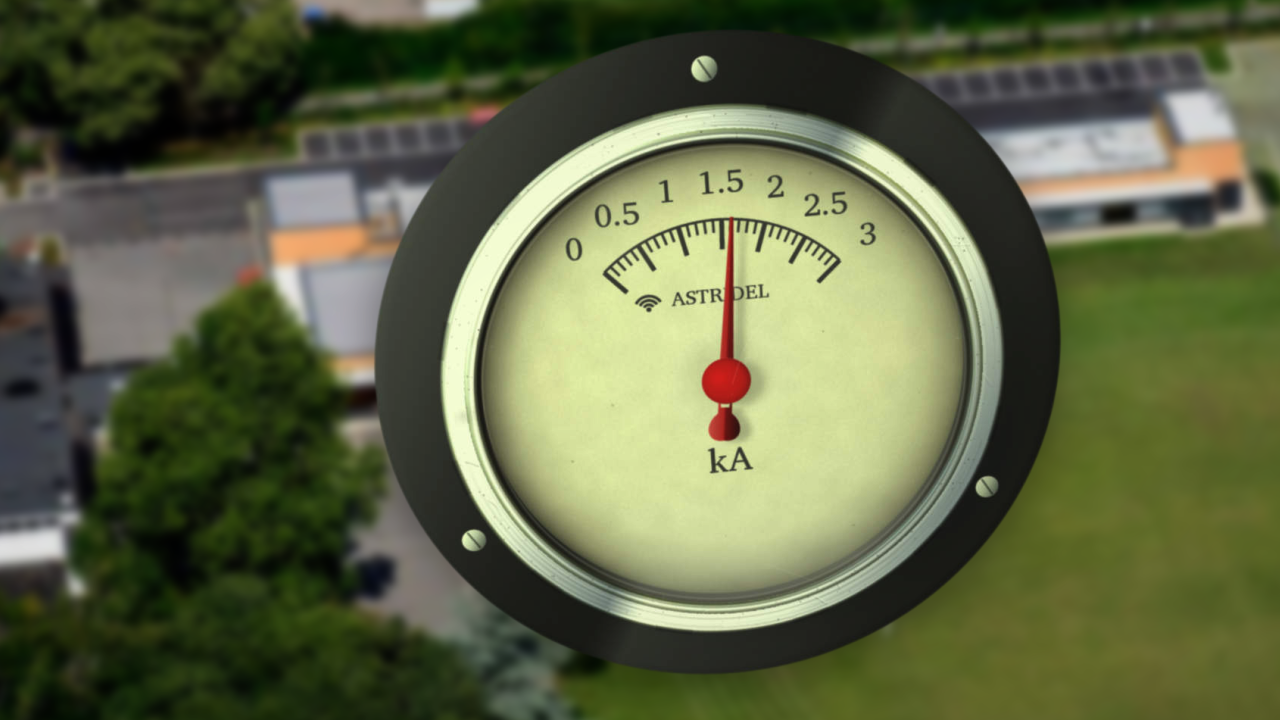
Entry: 1.6 kA
